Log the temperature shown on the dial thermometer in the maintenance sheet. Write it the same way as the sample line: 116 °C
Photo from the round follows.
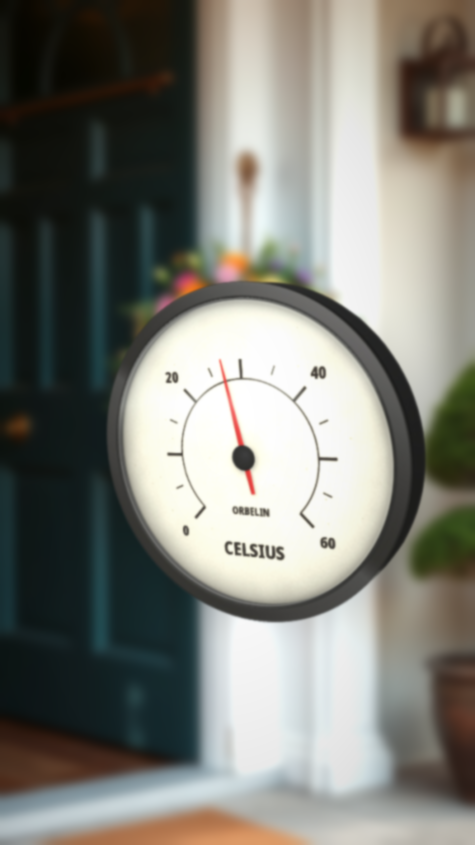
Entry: 27.5 °C
